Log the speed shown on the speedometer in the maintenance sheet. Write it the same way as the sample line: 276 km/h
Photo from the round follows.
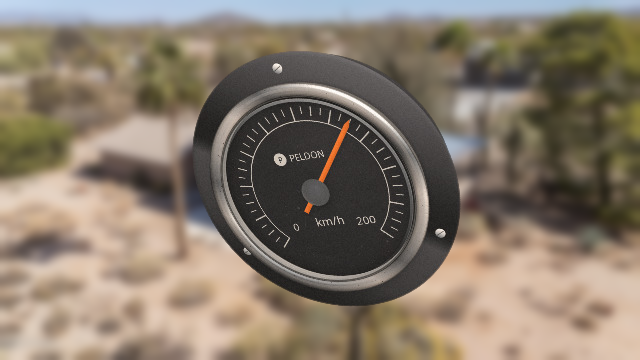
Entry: 130 km/h
